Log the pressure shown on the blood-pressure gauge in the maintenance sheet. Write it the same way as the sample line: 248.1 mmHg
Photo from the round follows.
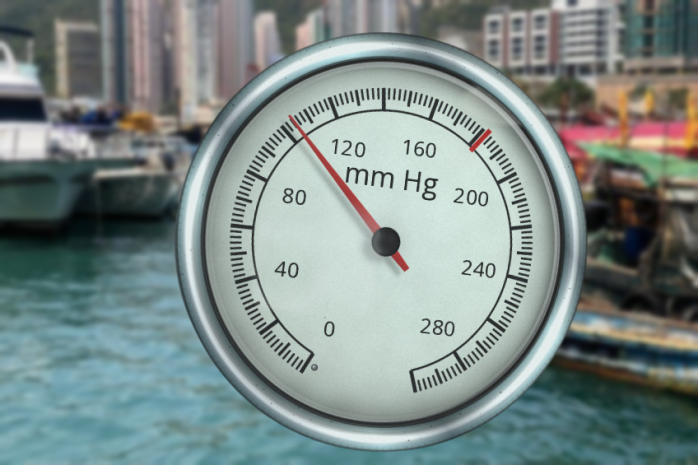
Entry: 104 mmHg
